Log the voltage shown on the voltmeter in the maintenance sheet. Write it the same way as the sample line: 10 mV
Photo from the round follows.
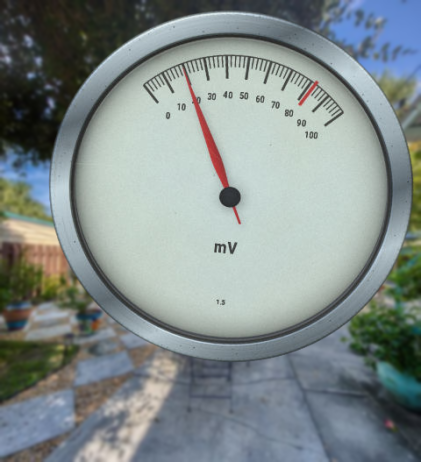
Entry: 20 mV
